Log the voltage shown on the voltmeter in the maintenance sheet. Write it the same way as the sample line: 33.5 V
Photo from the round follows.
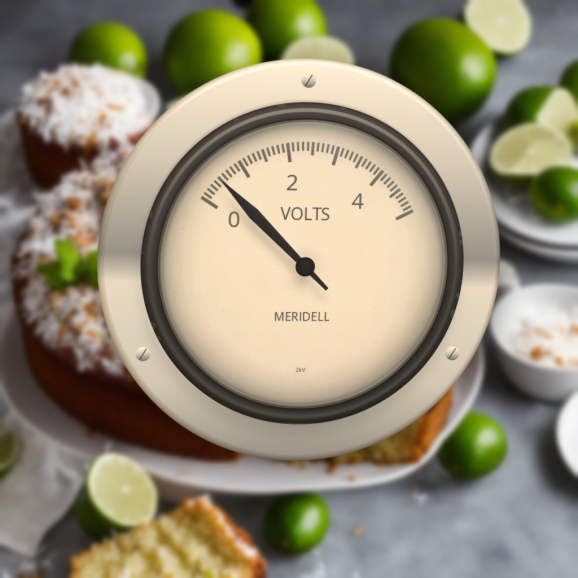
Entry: 0.5 V
